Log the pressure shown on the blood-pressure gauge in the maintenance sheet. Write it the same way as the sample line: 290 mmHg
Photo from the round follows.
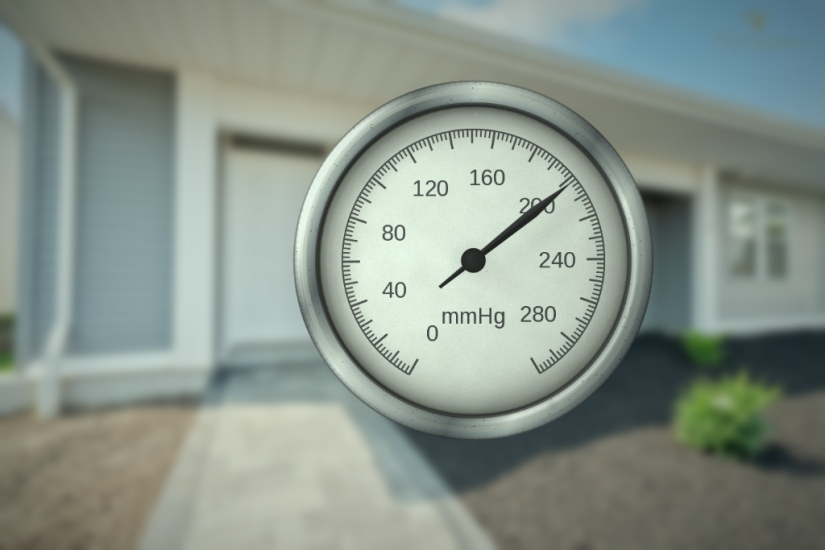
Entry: 202 mmHg
